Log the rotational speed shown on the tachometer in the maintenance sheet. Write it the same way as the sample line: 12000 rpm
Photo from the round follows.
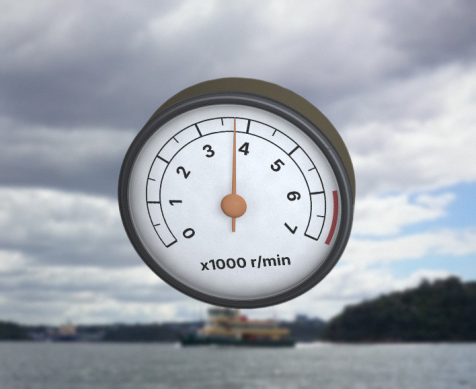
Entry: 3750 rpm
